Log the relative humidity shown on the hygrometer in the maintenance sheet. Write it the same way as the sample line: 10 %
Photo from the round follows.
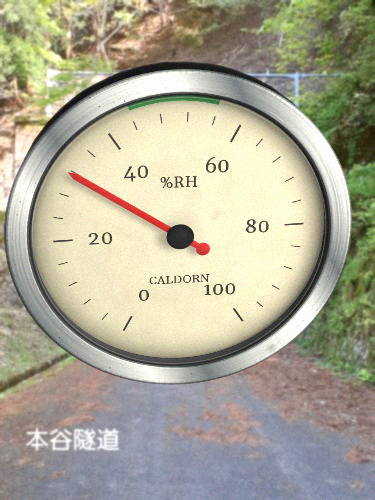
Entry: 32 %
